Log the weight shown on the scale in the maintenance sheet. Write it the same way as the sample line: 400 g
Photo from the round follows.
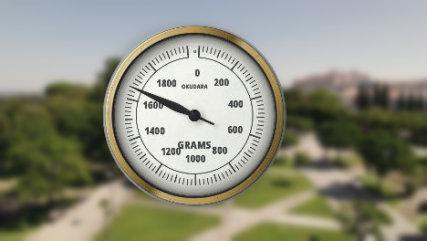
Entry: 1660 g
